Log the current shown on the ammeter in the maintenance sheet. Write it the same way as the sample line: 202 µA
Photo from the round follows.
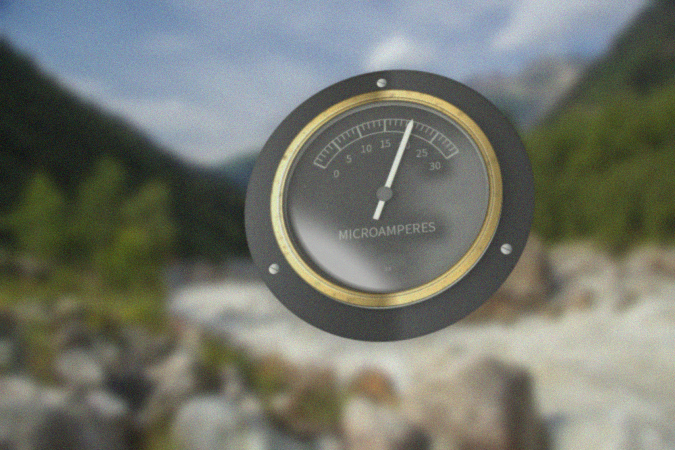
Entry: 20 µA
